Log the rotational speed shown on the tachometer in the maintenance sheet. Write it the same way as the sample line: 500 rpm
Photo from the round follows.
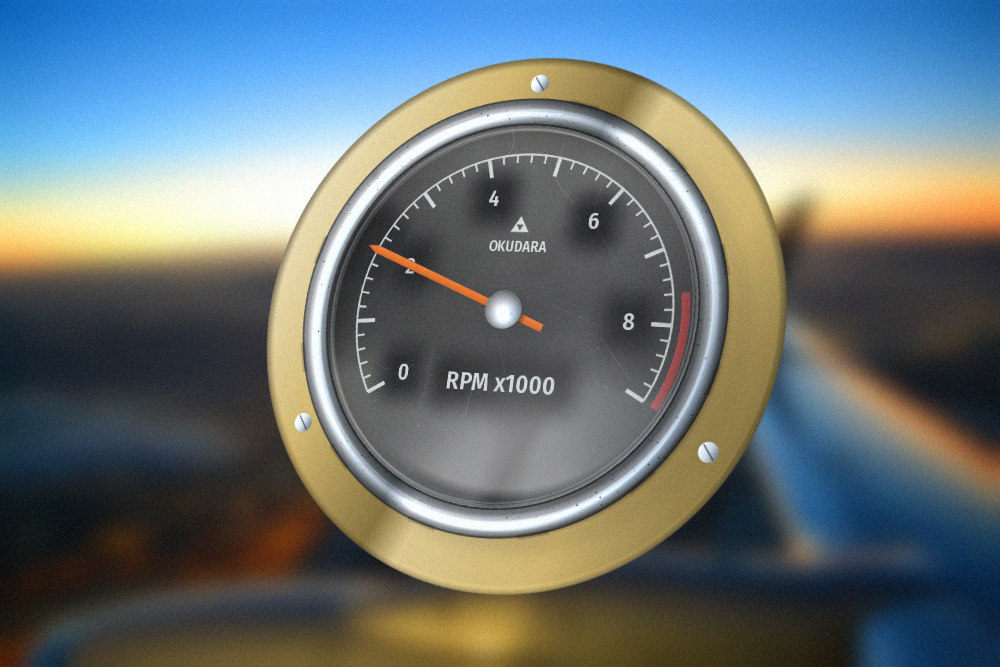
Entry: 2000 rpm
